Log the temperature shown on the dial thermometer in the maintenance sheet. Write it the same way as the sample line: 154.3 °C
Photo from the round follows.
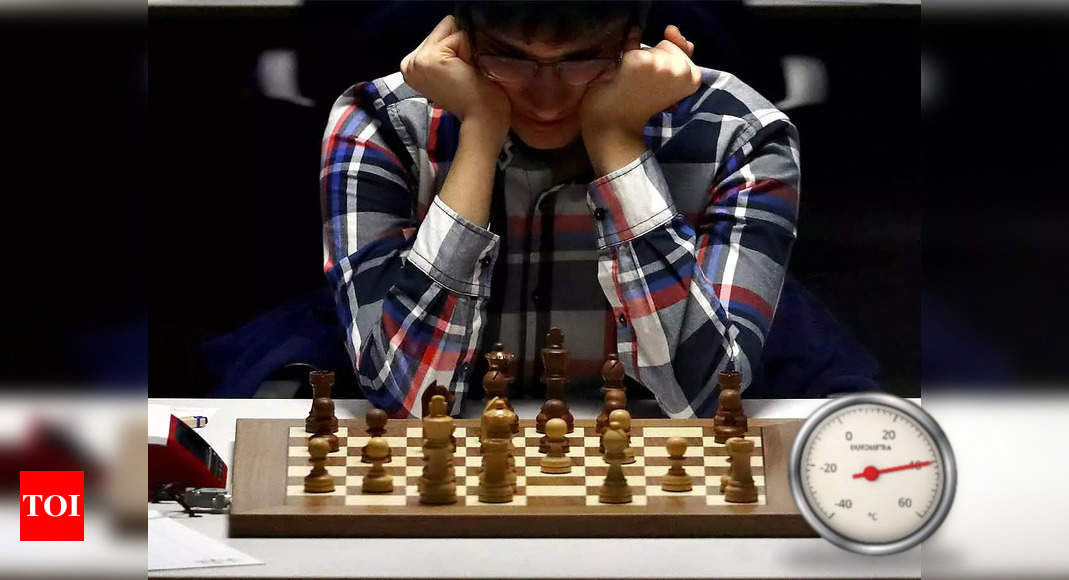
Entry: 40 °C
